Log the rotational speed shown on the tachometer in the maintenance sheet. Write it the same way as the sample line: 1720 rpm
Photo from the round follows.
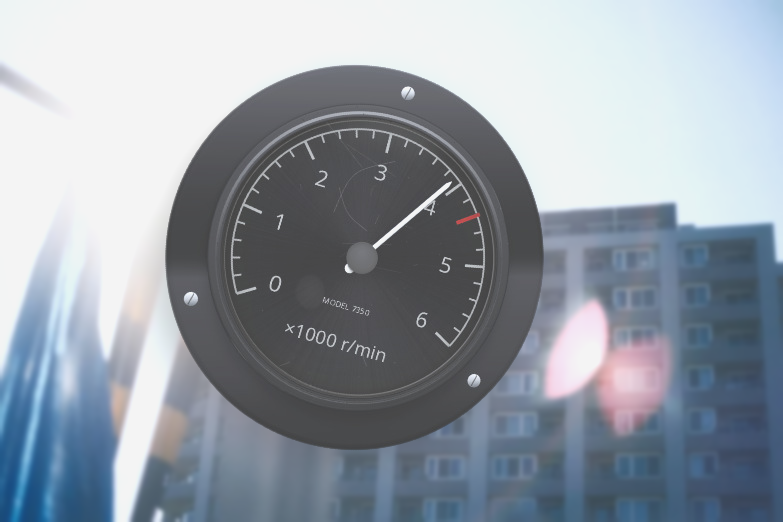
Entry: 3900 rpm
